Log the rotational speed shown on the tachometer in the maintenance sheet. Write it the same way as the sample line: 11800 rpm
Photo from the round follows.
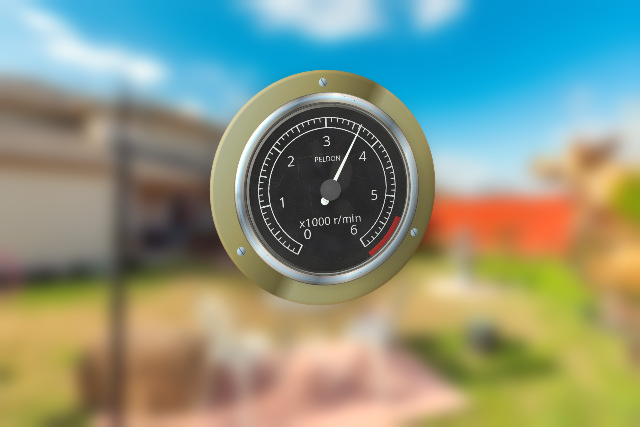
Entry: 3600 rpm
